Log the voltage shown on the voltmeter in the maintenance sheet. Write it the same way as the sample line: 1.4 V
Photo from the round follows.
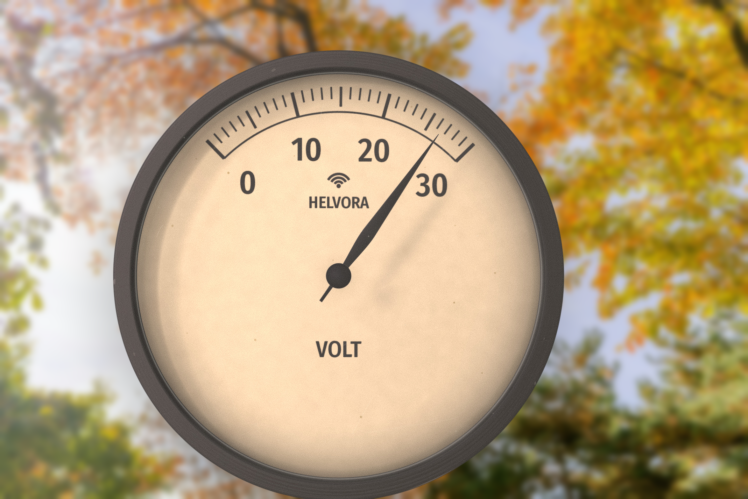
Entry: 26.5 V
